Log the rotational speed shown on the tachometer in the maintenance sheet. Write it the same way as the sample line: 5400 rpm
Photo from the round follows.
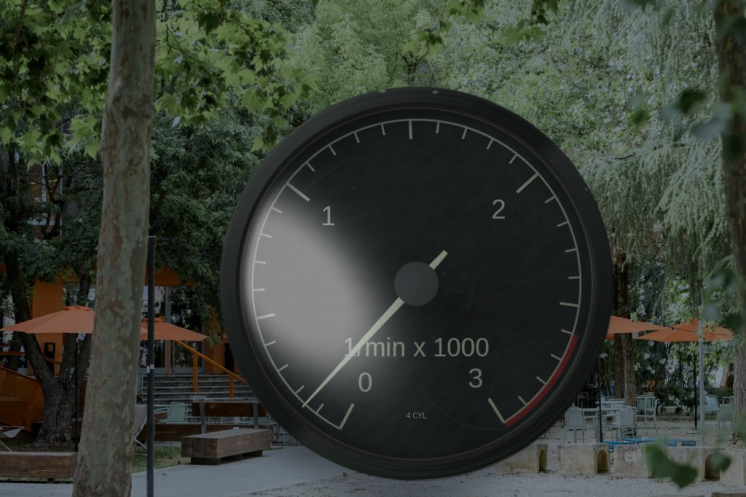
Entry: 150 rpm
